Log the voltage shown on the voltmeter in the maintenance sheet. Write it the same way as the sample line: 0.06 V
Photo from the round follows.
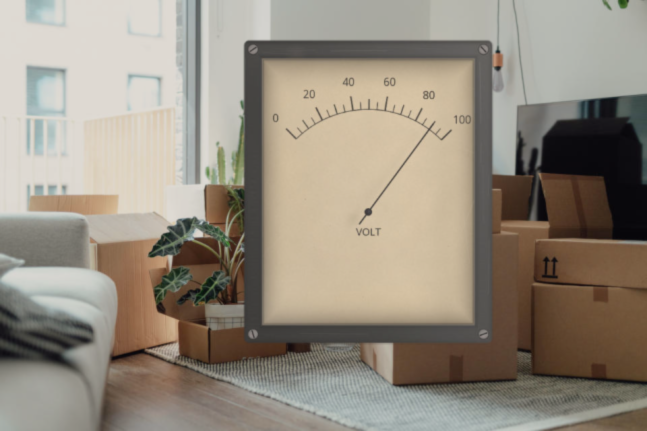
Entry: 90 V
